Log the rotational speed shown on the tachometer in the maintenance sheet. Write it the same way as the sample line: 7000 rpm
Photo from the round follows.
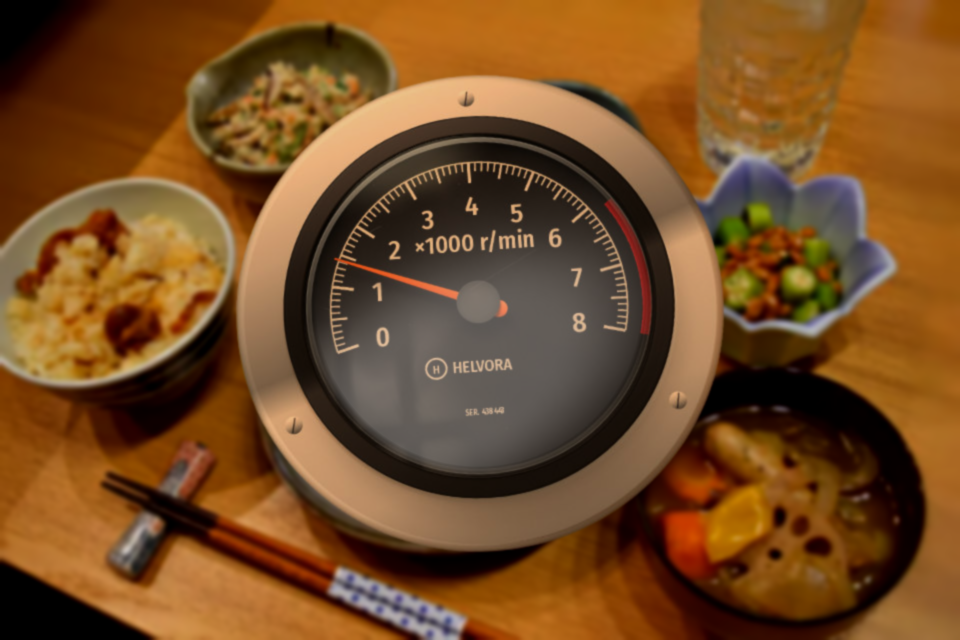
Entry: 1400 rpm
